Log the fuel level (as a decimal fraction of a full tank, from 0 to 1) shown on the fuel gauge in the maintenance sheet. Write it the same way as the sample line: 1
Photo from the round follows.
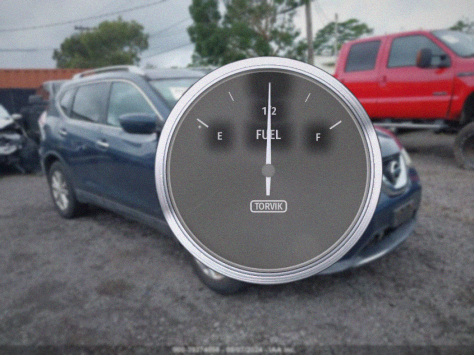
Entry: 0.5
